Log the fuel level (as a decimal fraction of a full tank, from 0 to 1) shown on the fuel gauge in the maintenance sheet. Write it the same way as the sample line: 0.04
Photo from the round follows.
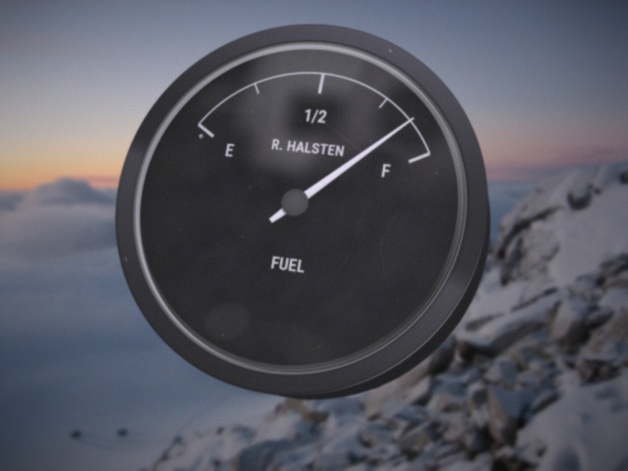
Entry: 0.875
